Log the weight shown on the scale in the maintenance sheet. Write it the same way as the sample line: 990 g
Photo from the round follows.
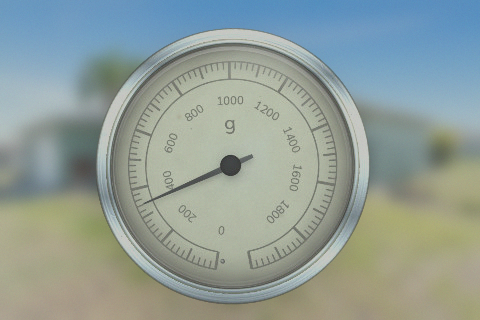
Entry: 340 g
